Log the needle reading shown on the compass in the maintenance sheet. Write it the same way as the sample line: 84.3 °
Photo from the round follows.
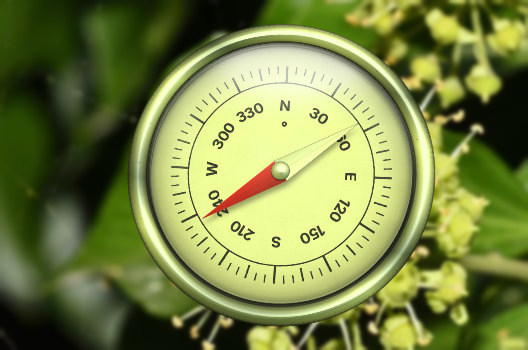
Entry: 235 °
